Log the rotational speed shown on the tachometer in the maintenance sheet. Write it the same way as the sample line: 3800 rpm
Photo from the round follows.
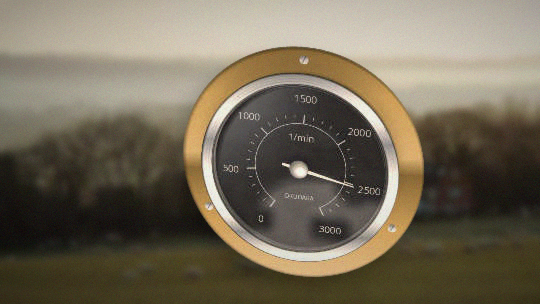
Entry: 2500 rpm
